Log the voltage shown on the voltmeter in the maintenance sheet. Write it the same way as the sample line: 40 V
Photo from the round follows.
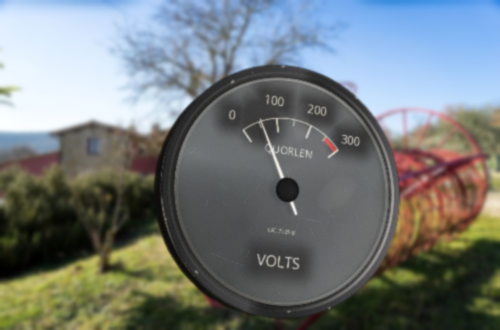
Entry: 50 V
